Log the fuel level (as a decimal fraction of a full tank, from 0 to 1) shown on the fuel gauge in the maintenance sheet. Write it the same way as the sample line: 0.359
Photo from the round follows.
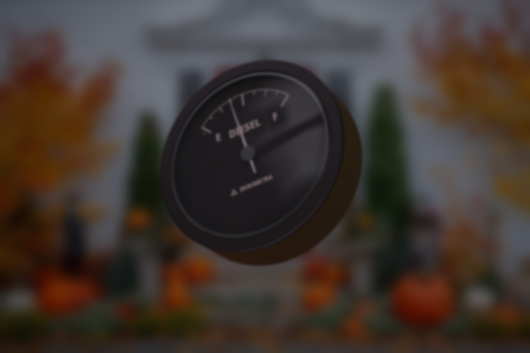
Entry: 0.375
